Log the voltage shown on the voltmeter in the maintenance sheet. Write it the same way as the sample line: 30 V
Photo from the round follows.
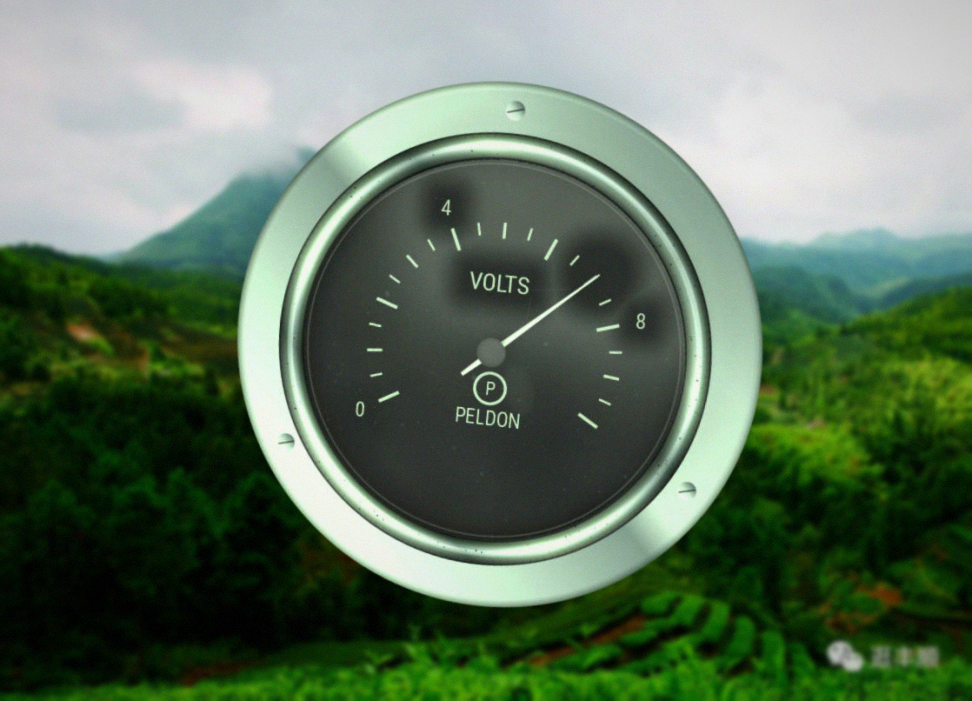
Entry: 7 V
